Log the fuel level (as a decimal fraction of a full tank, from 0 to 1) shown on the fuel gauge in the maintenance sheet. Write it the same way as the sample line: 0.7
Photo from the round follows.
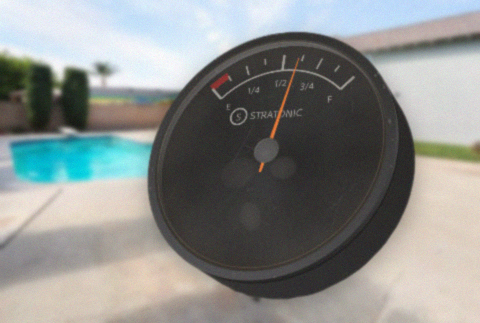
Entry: 0.625
